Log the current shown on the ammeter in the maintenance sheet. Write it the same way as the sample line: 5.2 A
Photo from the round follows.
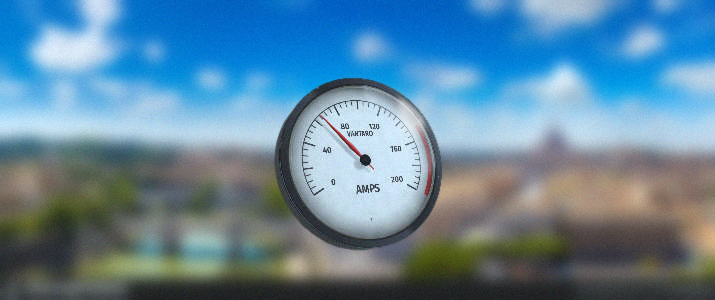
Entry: 65 A
